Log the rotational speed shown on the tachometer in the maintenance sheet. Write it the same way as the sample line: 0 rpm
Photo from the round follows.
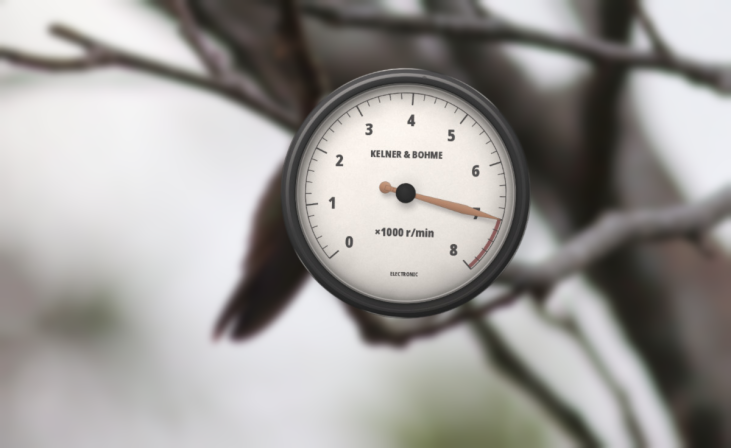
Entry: 7000 rpm
